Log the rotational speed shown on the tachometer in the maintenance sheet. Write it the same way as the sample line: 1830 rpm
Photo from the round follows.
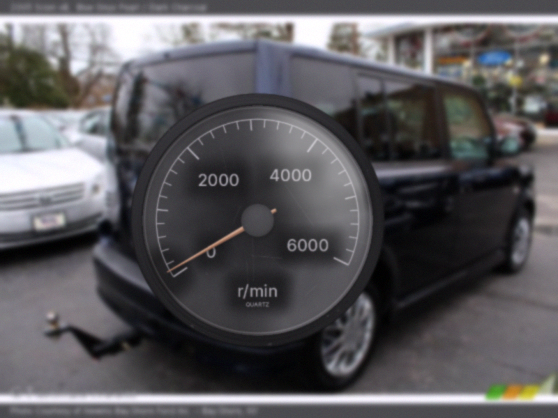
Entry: 100 rpm
